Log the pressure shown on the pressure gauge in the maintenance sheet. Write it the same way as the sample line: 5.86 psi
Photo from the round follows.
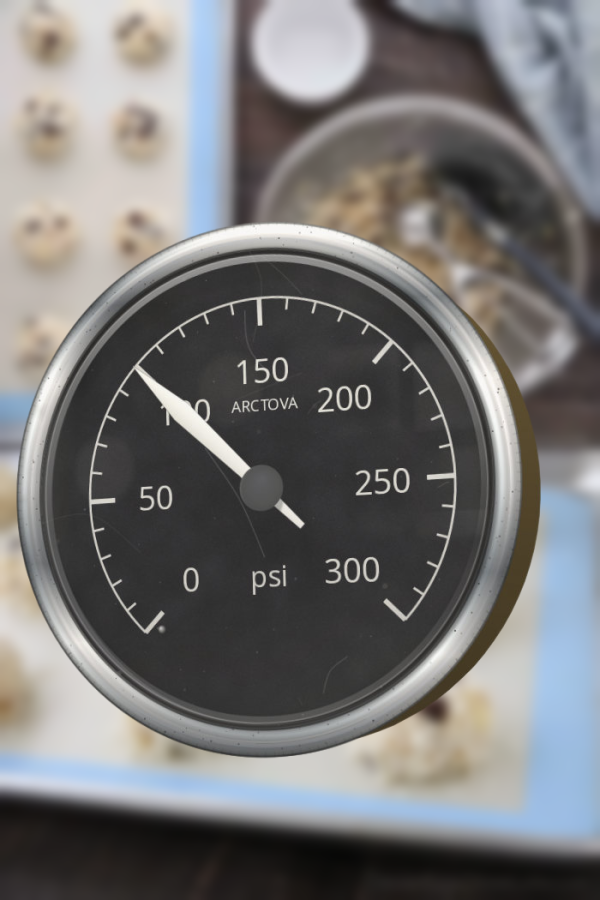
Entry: 100 psi
